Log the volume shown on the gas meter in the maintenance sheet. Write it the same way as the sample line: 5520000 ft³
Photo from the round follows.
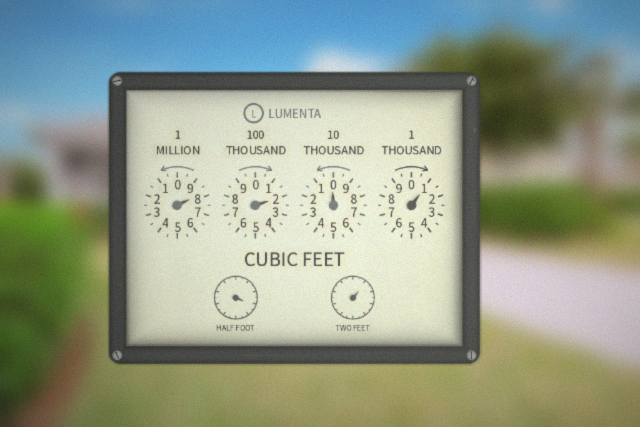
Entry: 820100 ft³
